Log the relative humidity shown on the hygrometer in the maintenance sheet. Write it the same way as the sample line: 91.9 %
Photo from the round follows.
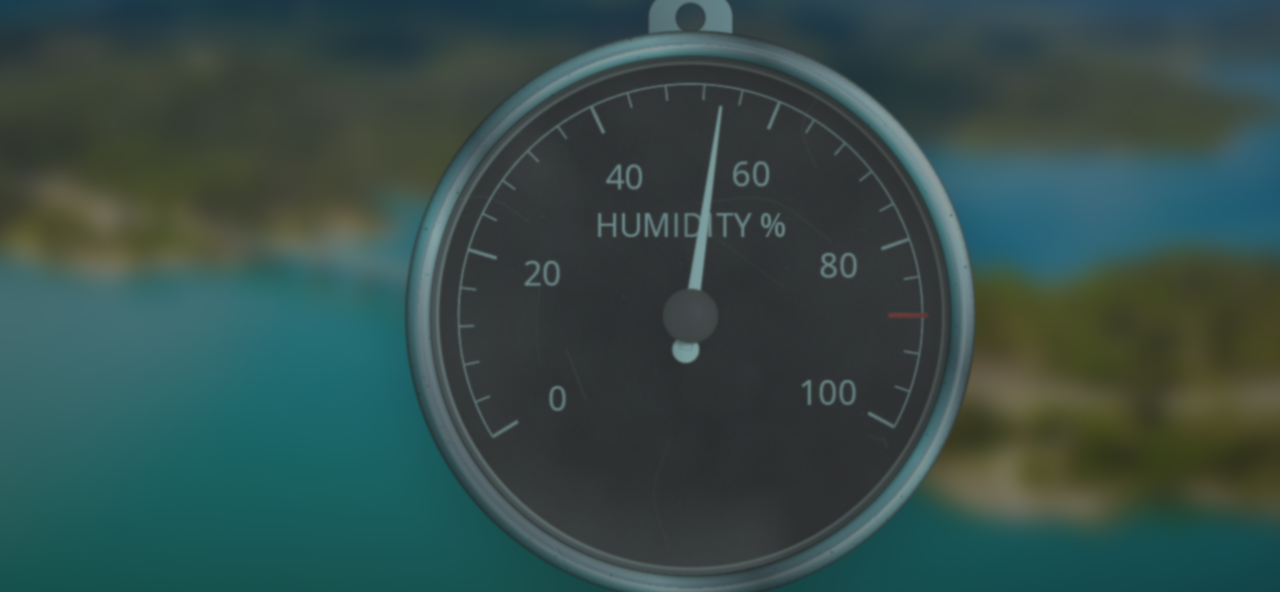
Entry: 54 %
